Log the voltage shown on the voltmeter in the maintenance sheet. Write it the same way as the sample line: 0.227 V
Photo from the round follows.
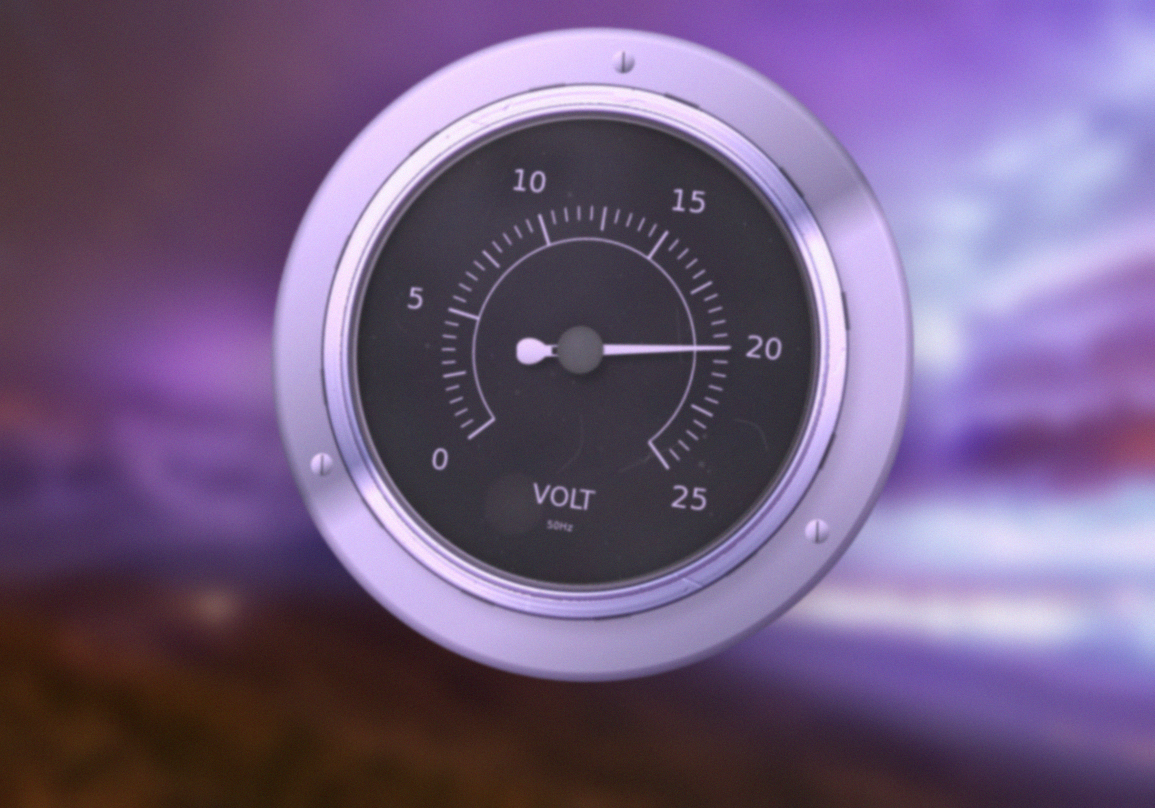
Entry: 20 V
